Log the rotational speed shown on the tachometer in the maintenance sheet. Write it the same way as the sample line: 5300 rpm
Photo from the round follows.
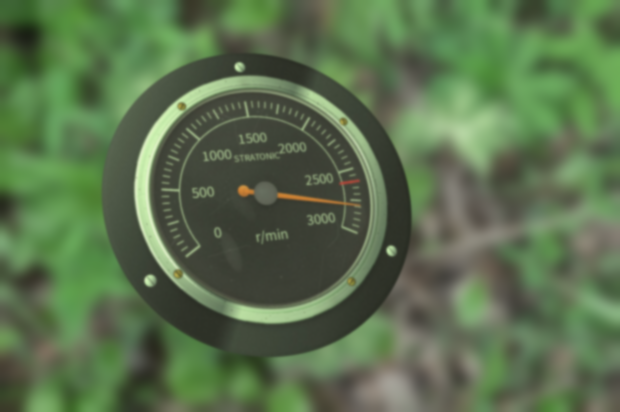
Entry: 2800 rpm
